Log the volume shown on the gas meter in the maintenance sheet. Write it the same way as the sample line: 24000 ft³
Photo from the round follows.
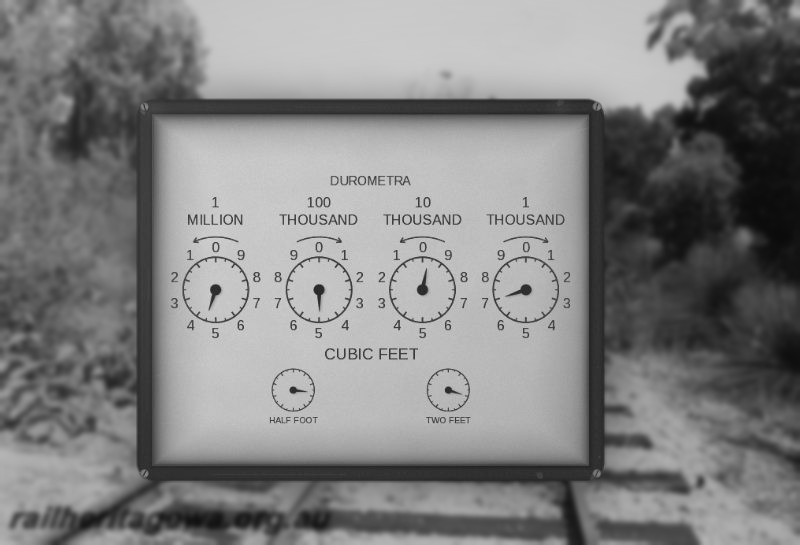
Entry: 449700 ft³
